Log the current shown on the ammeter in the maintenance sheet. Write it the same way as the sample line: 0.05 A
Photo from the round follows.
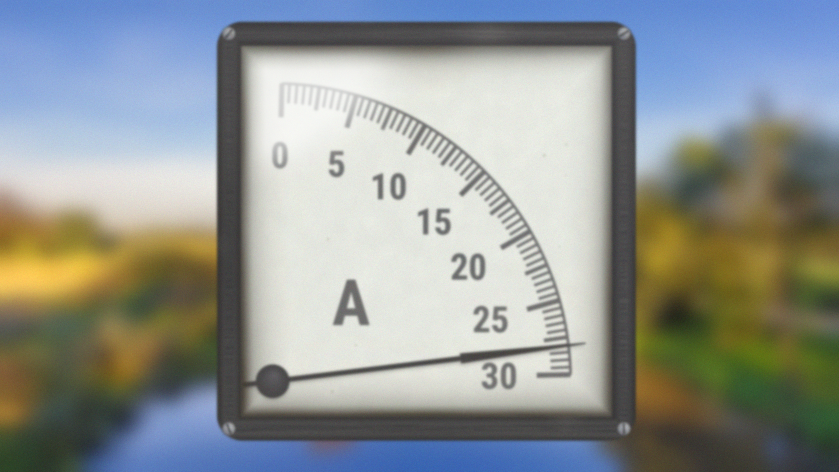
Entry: 28 A
